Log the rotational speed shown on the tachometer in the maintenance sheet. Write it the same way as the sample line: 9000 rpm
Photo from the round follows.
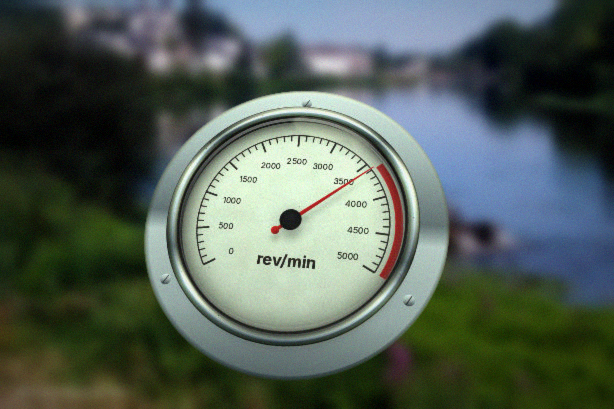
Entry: 3600 rpm
